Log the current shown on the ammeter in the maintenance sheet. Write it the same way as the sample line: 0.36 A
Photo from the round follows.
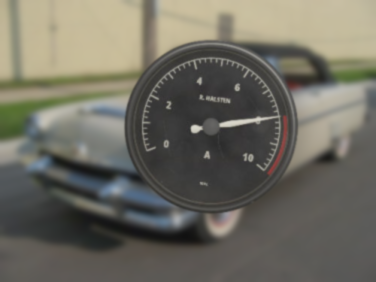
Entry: 8 A
